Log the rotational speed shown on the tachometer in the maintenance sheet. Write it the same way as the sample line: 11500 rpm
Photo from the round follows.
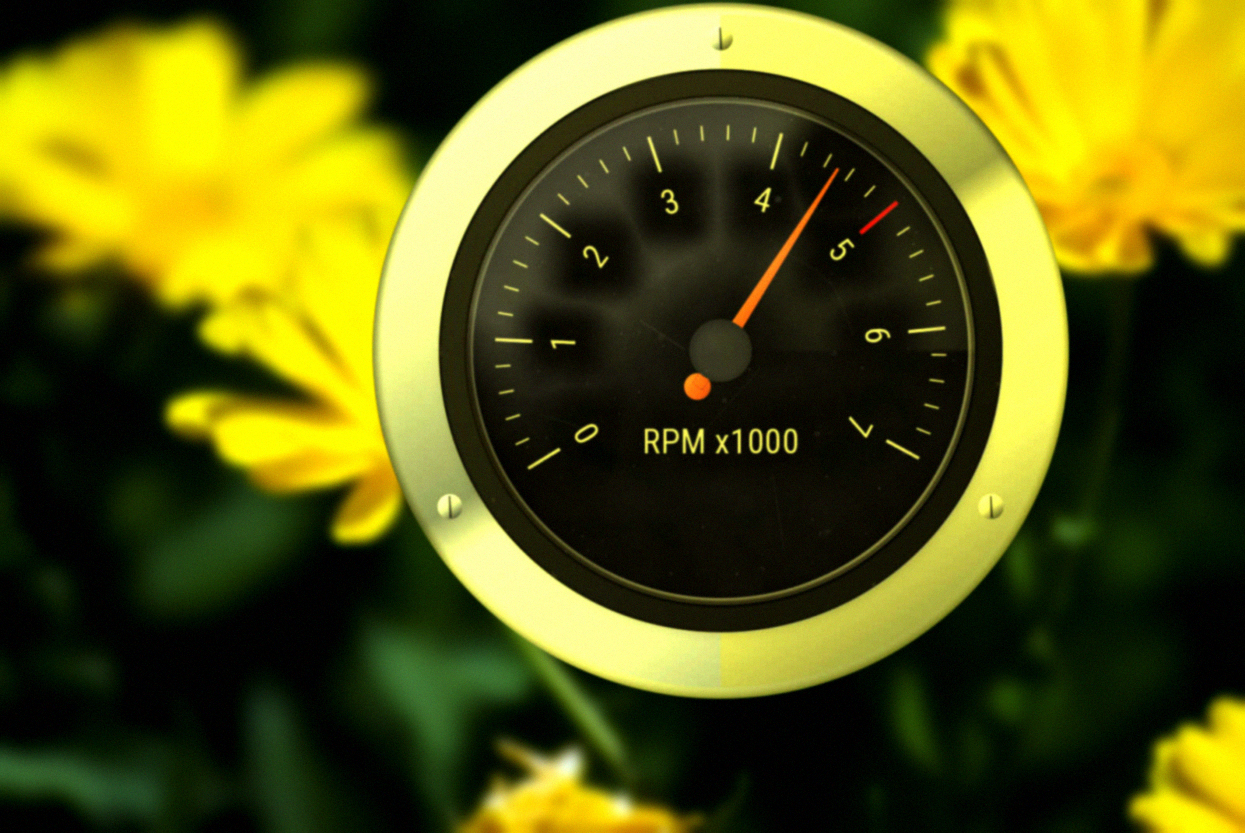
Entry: 4500 rpm
